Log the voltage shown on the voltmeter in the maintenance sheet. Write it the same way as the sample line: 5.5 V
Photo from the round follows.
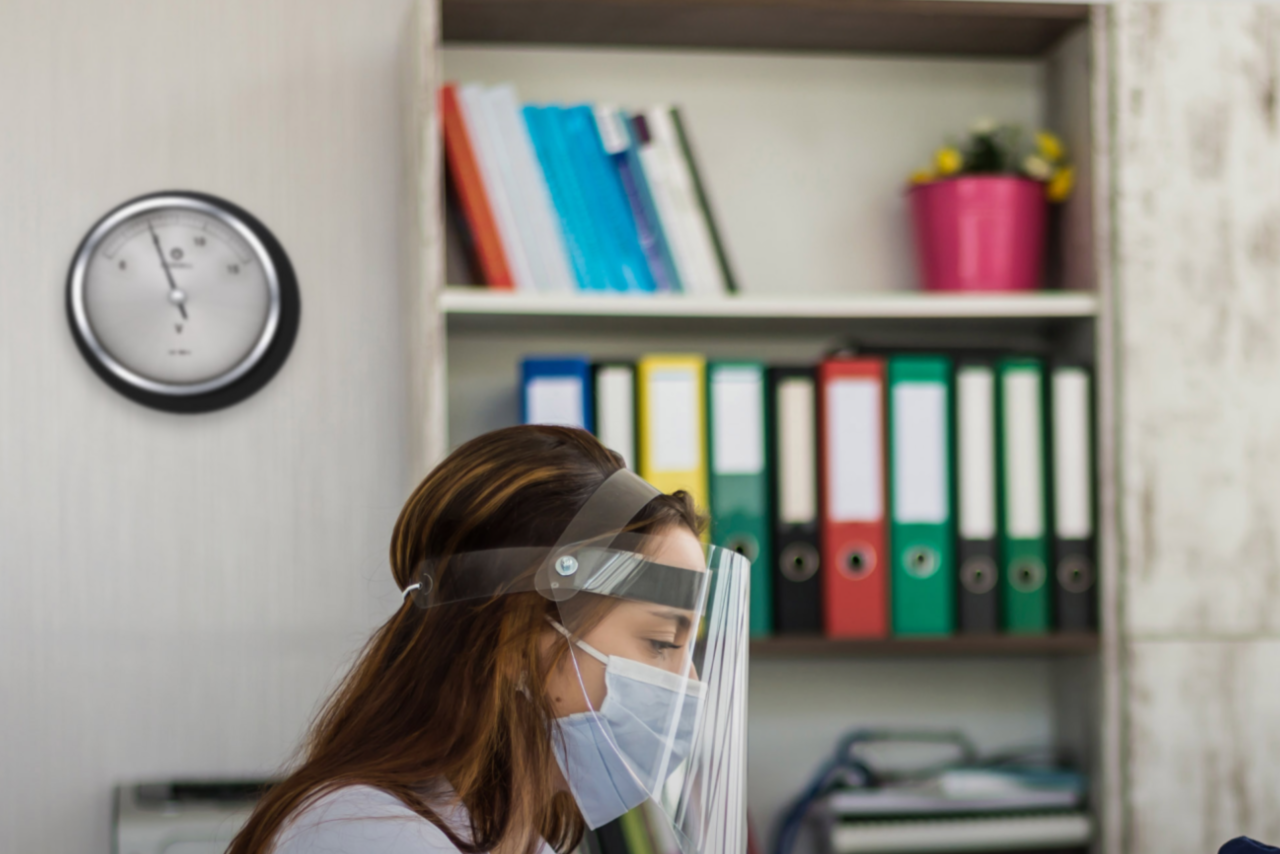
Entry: 5 V
